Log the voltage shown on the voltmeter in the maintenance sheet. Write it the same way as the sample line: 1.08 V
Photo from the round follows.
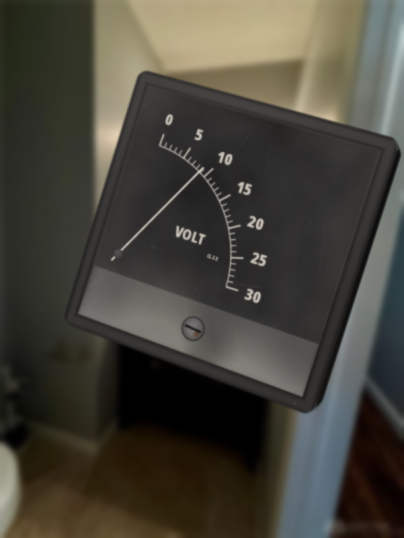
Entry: 9 V
